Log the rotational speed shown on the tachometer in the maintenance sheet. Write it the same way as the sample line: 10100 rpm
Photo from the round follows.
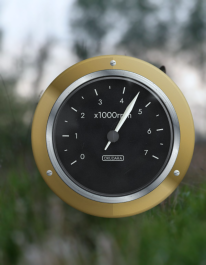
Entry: 4500 rpm
